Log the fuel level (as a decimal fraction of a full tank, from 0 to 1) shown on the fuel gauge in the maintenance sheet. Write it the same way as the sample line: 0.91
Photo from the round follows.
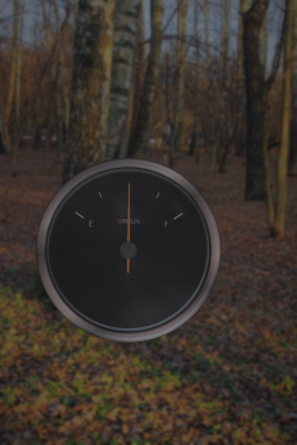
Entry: 0.5
